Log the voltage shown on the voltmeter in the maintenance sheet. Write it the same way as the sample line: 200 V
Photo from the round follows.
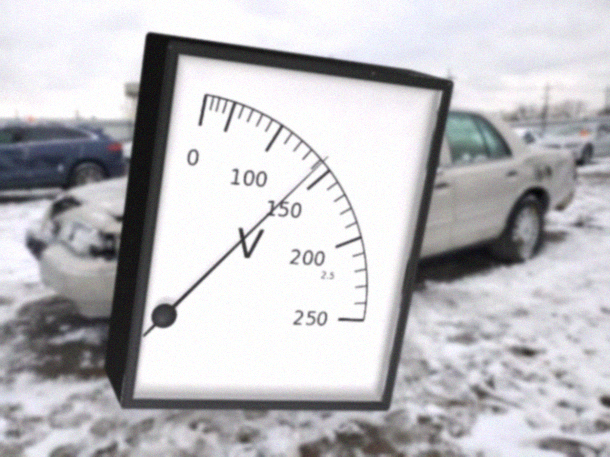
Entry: 140 V
